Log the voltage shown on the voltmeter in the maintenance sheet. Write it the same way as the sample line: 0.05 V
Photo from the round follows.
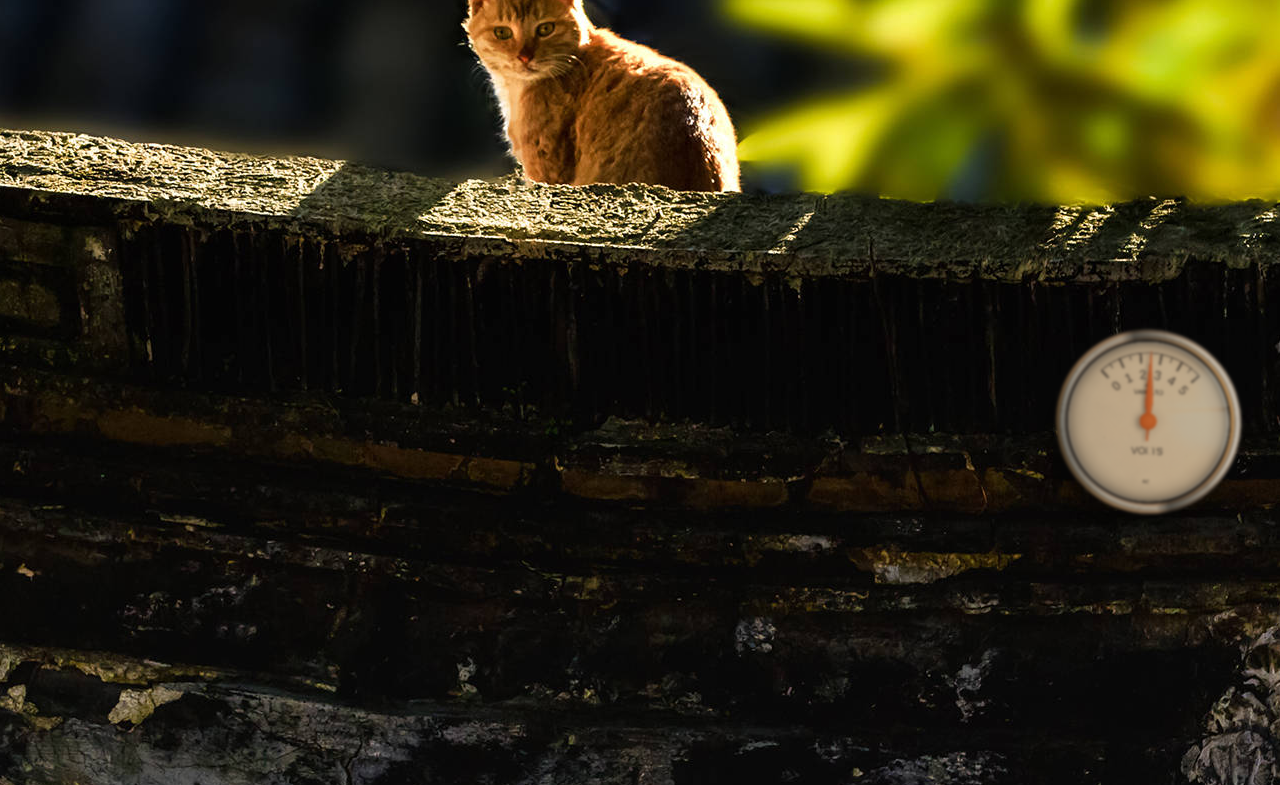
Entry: 2.5 V
